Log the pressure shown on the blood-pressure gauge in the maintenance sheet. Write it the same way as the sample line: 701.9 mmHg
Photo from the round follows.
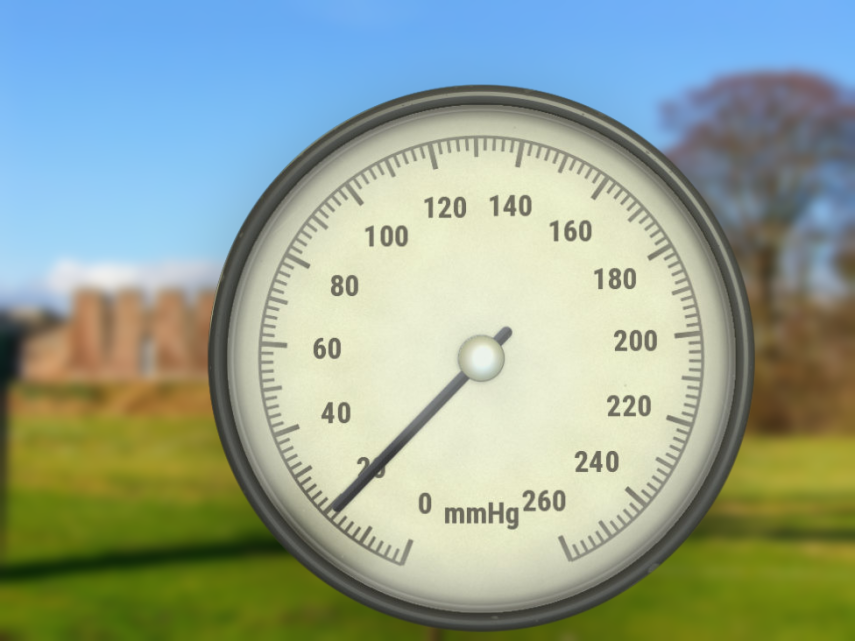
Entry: 19 mmHg
